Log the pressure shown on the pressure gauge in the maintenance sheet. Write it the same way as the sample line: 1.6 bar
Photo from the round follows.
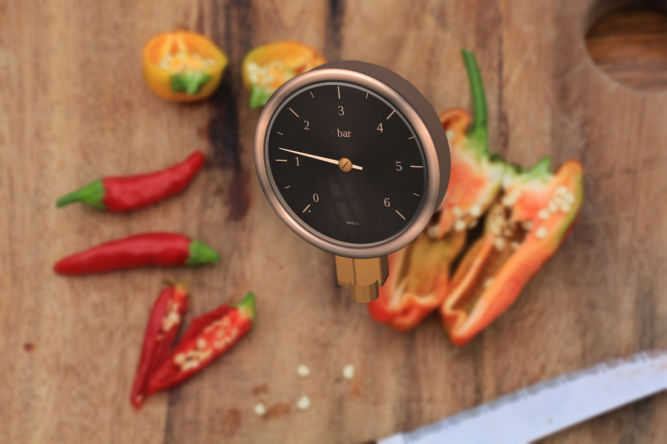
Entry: 1.25 bar
